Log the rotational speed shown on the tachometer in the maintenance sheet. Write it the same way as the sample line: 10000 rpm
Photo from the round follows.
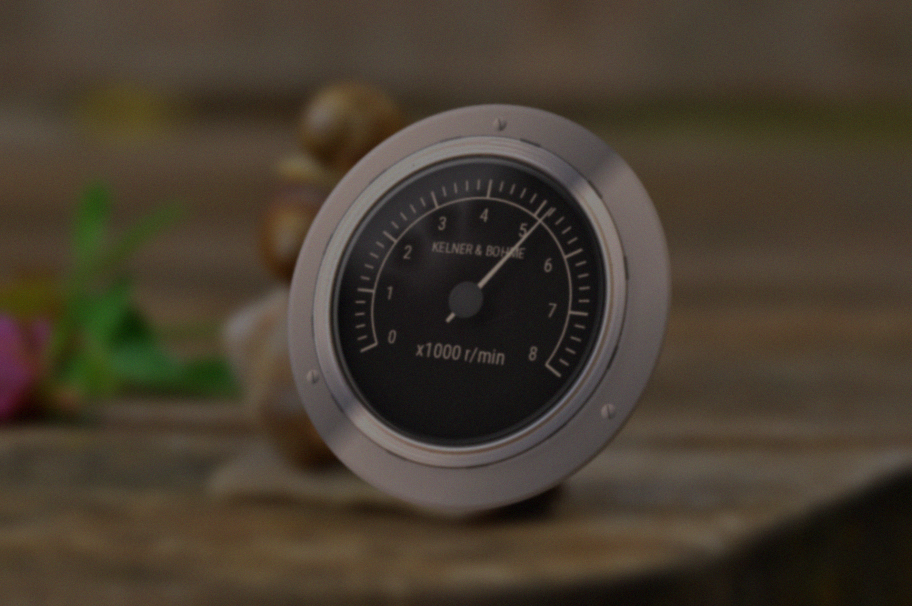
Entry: 5200 rpm
